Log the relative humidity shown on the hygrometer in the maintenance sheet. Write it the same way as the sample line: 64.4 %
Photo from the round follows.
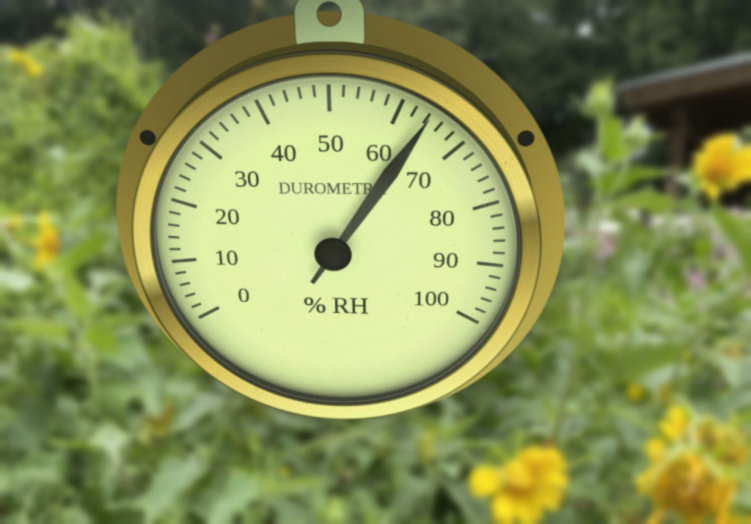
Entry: 64 %
